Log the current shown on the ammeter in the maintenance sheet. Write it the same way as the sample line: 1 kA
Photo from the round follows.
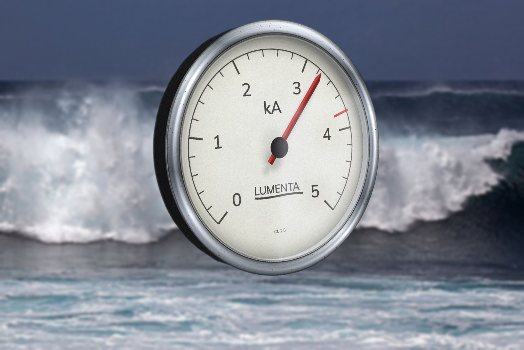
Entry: 3.2 kA
